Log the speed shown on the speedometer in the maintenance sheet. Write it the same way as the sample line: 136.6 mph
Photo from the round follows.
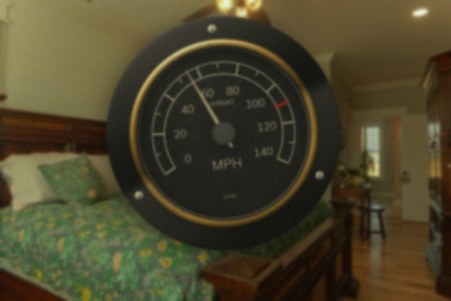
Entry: 55 mph
